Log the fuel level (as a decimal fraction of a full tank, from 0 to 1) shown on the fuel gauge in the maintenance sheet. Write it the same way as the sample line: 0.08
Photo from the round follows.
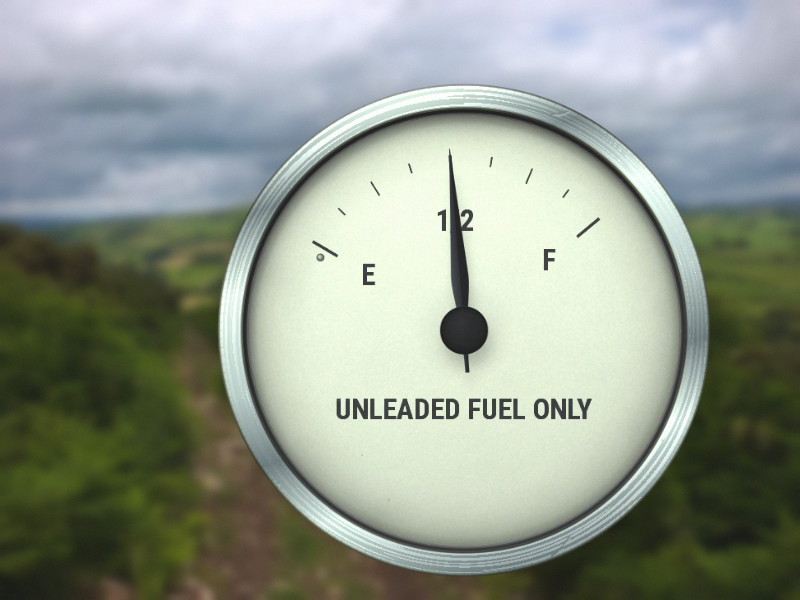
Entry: 0.5
